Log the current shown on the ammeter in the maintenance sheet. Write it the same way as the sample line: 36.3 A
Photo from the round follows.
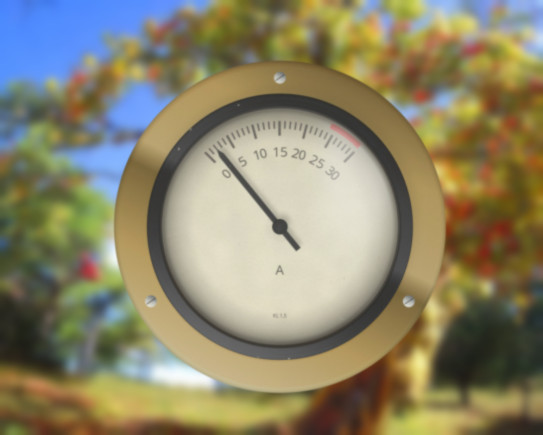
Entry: 2 A
